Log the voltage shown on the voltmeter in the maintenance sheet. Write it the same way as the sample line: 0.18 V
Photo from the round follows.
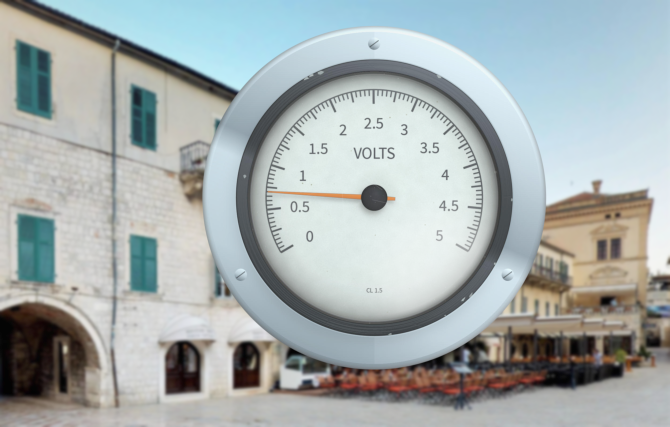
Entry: 0.7 V
